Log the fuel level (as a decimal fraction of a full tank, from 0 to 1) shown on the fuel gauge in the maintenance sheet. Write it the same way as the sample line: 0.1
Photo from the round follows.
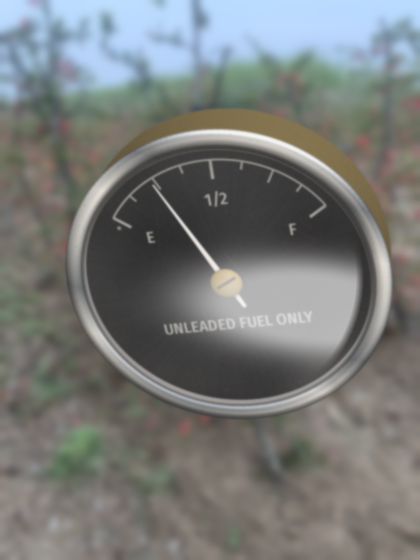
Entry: 0.25
